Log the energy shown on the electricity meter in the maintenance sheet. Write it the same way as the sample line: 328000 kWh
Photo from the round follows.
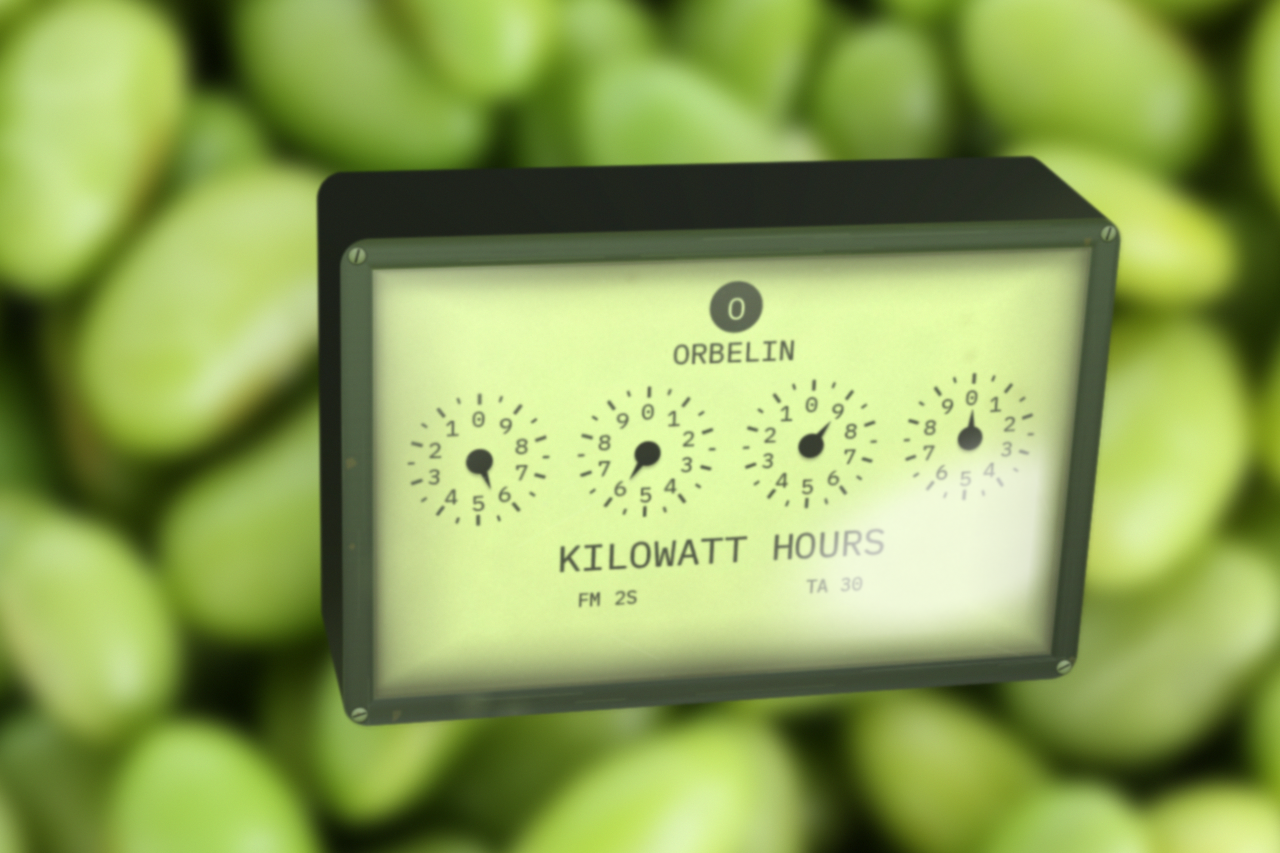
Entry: 5590 kWh
